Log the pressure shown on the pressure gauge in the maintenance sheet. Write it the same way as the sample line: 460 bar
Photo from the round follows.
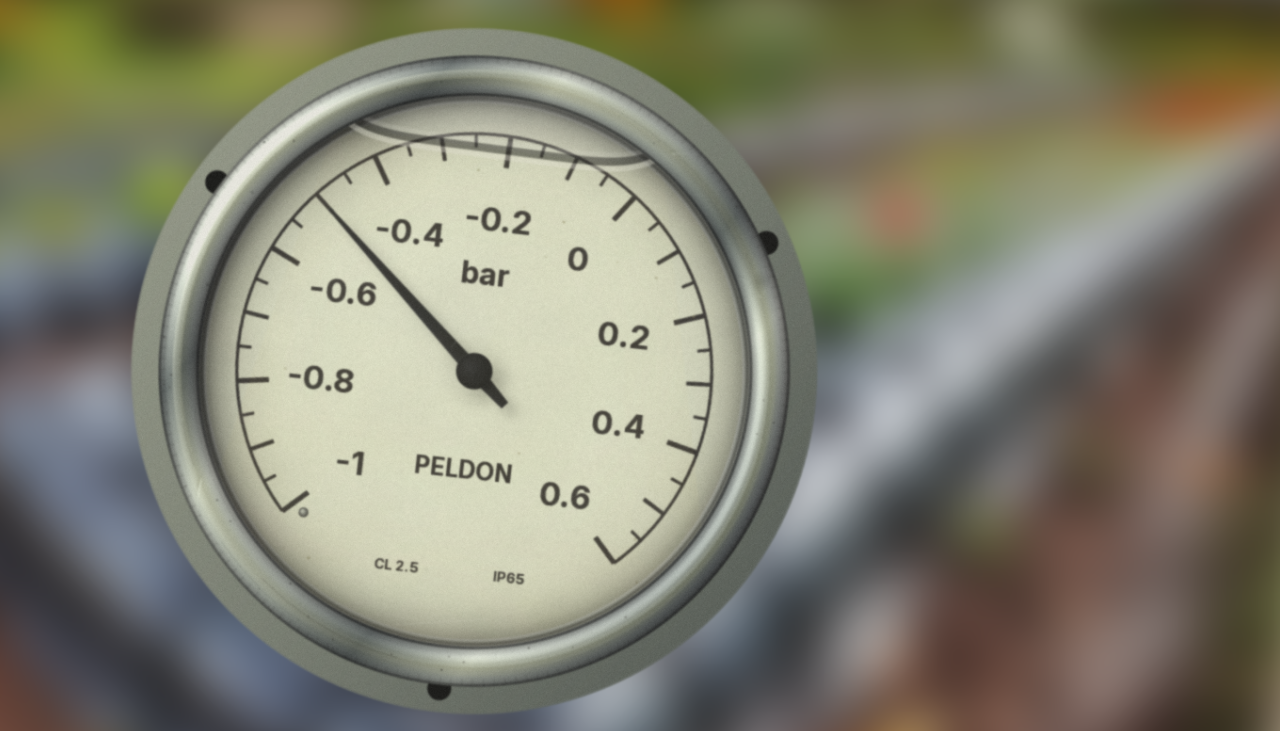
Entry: -0.5 bar
